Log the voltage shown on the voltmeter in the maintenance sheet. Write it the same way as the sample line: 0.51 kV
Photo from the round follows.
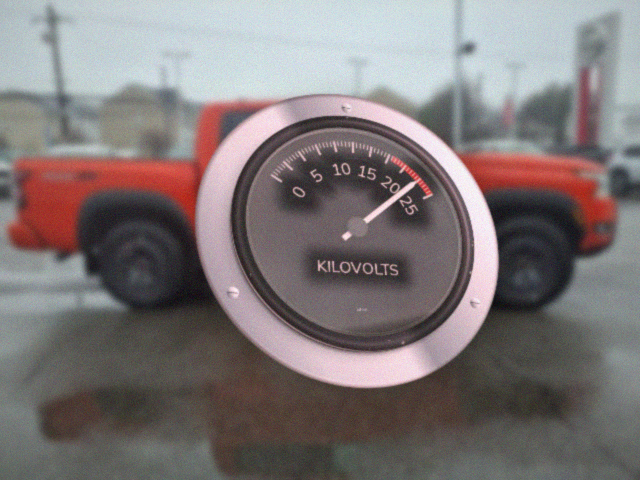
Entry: 22.5 kV
